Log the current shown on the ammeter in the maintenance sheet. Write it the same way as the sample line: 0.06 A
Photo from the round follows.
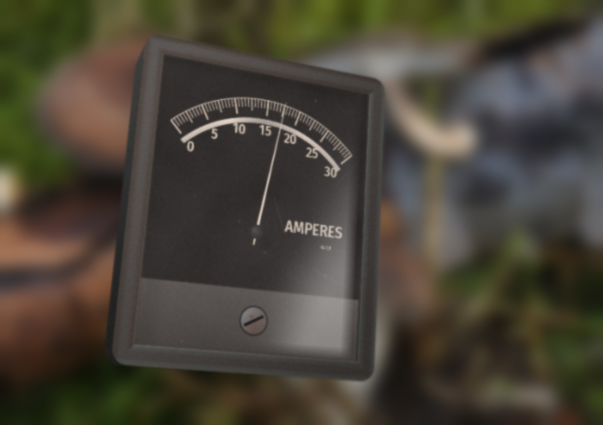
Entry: 17.5 A
